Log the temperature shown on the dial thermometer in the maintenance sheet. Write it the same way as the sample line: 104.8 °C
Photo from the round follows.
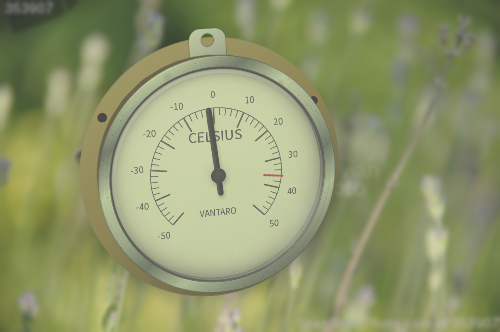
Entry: -2 °C
